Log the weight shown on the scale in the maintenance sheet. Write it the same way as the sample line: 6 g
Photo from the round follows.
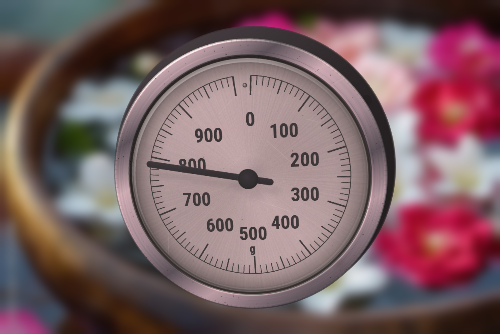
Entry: 790 g
